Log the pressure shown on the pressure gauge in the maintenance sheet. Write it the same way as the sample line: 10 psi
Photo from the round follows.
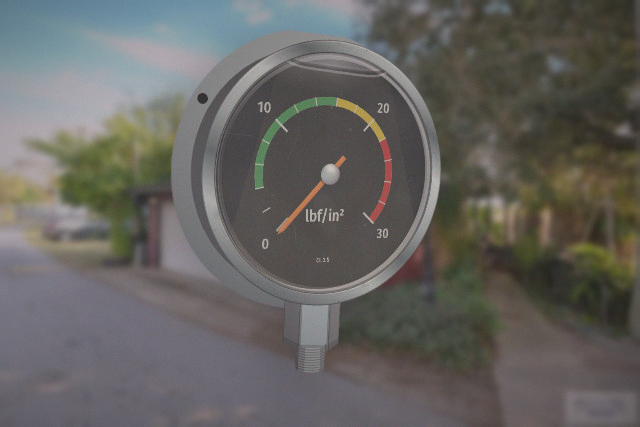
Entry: 0 psi
